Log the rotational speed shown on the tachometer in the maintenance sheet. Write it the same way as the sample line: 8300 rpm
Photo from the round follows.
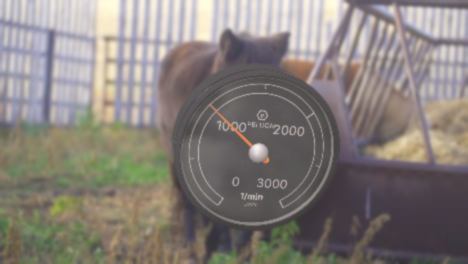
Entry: 1000 rpm
